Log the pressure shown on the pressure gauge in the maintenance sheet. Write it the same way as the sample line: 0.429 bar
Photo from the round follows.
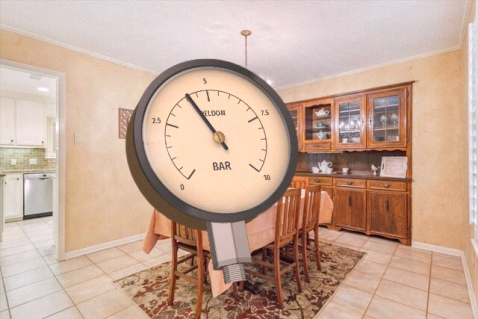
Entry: 4 bar
